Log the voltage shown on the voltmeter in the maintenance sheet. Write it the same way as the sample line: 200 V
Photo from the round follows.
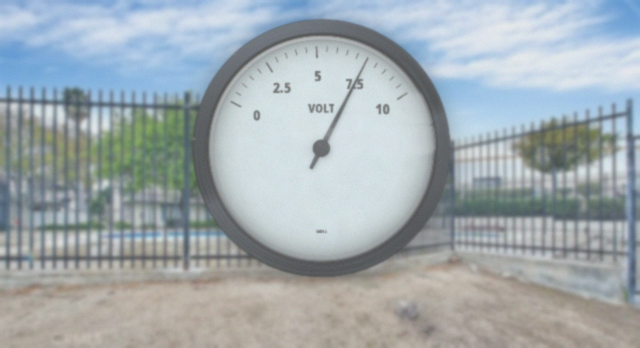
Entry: 7.5 V
